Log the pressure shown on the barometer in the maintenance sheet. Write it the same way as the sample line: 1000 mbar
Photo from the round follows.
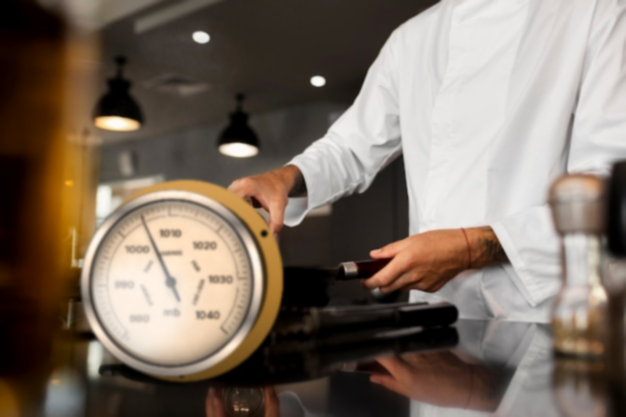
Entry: 1005 mbar
